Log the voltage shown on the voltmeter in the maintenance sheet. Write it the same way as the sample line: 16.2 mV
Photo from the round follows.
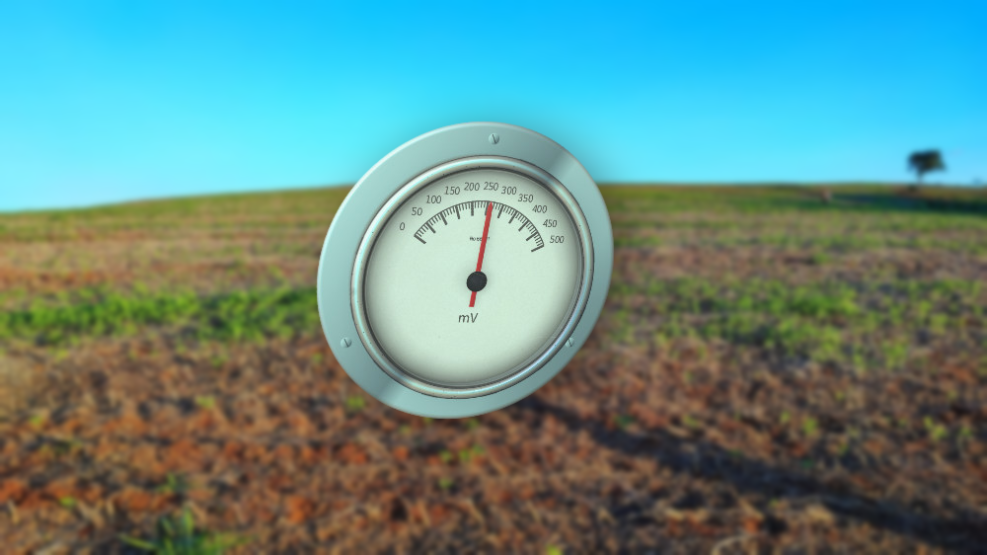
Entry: 250 mV
